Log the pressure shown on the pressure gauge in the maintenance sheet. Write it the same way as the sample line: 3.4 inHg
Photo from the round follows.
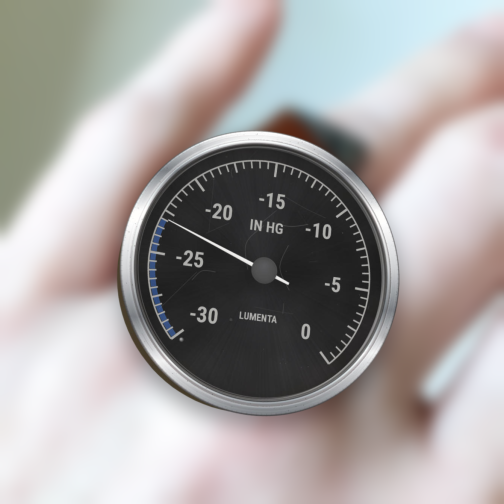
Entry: -23 inHg
